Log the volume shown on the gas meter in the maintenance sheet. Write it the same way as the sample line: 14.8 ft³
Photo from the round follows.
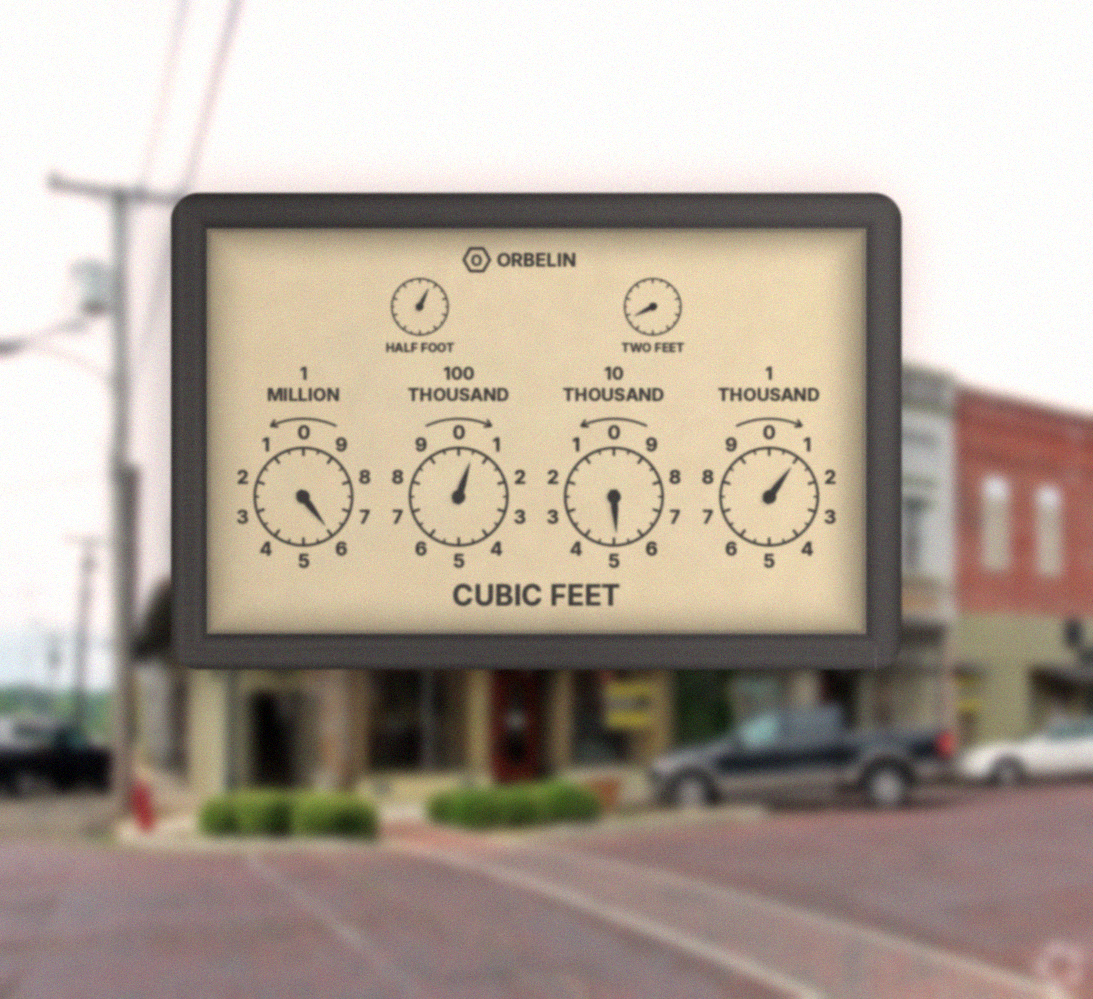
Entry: 605100 ft³
